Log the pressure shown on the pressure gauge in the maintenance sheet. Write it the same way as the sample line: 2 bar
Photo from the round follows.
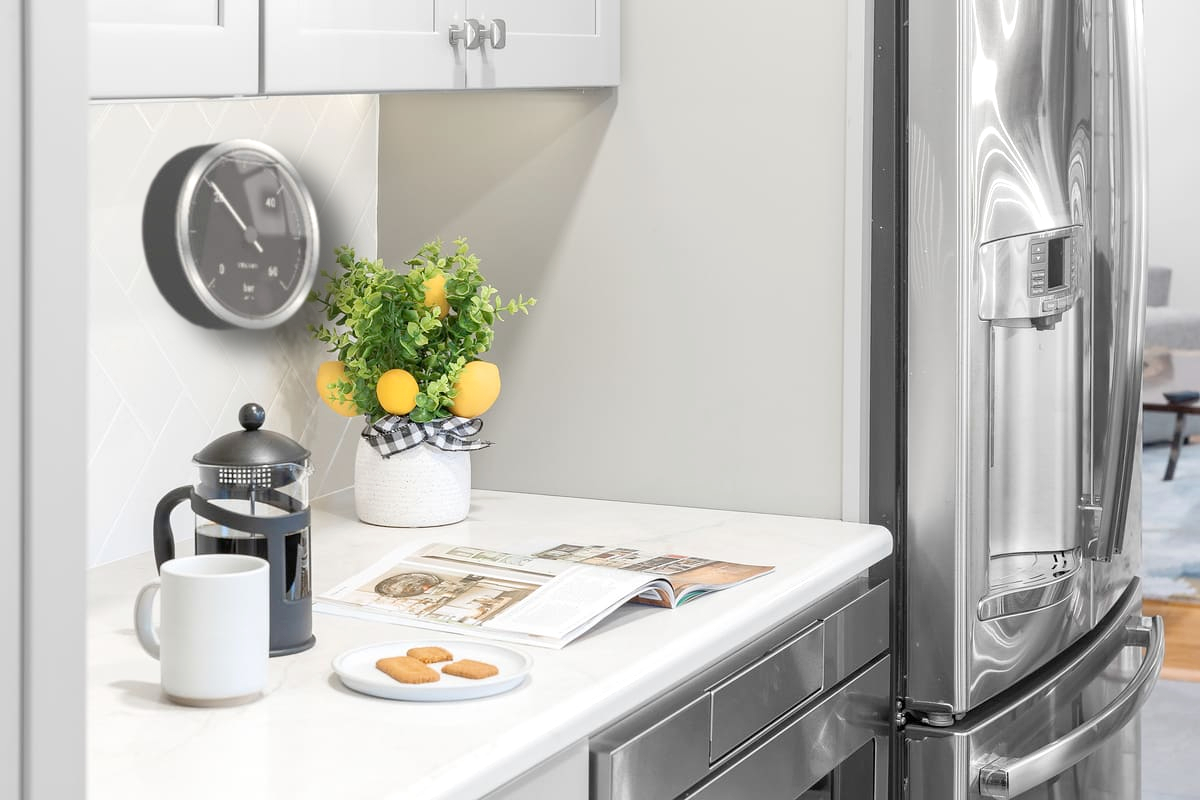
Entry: 20 bar
